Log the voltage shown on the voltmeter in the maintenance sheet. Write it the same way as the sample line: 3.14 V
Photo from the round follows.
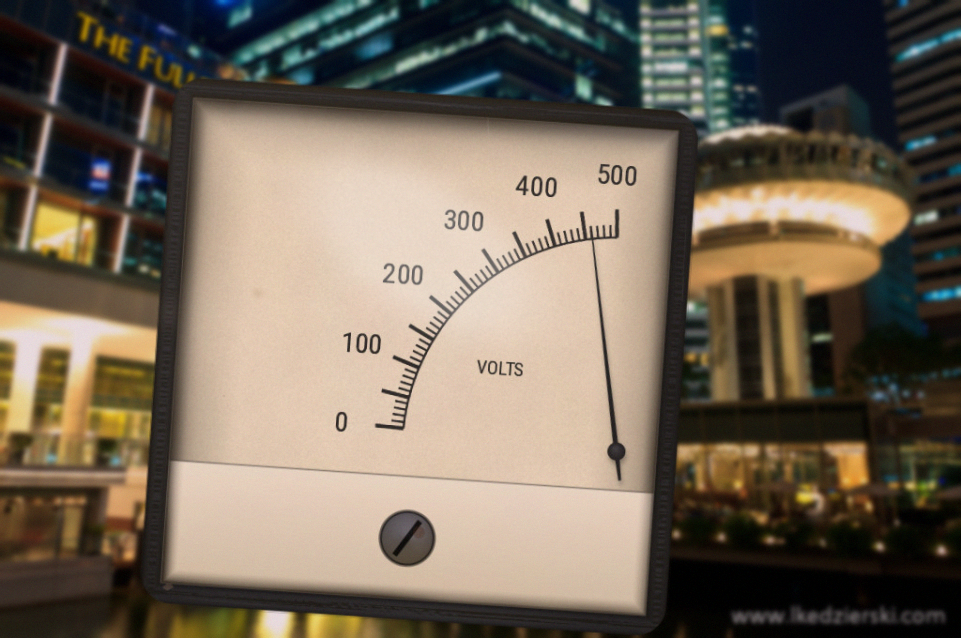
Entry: 460 V
